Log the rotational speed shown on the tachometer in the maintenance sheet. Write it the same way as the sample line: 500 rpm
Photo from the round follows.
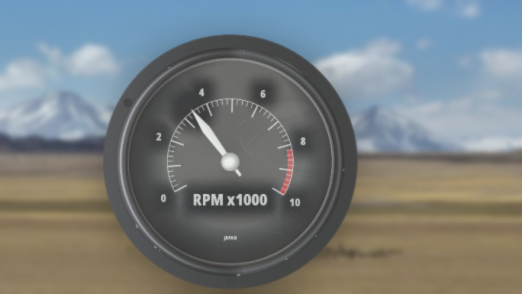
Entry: 3400 rpm
